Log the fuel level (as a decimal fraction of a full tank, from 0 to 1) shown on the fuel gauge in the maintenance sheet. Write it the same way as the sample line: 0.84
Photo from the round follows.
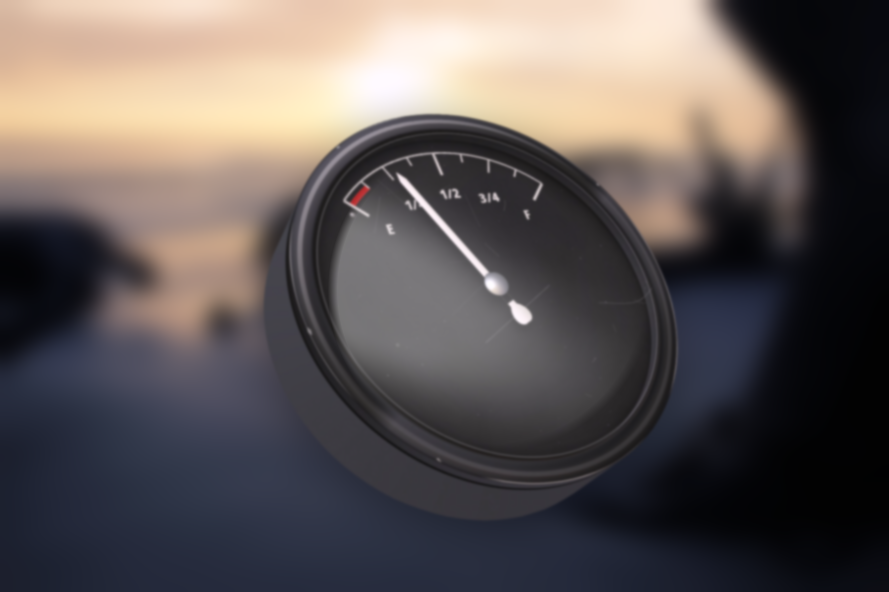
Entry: 0.25
